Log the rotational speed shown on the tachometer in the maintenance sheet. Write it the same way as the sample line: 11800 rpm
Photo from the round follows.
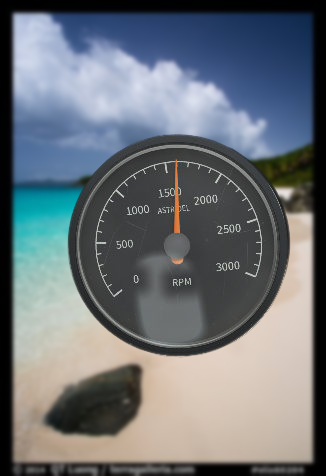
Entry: 1600 rpm
